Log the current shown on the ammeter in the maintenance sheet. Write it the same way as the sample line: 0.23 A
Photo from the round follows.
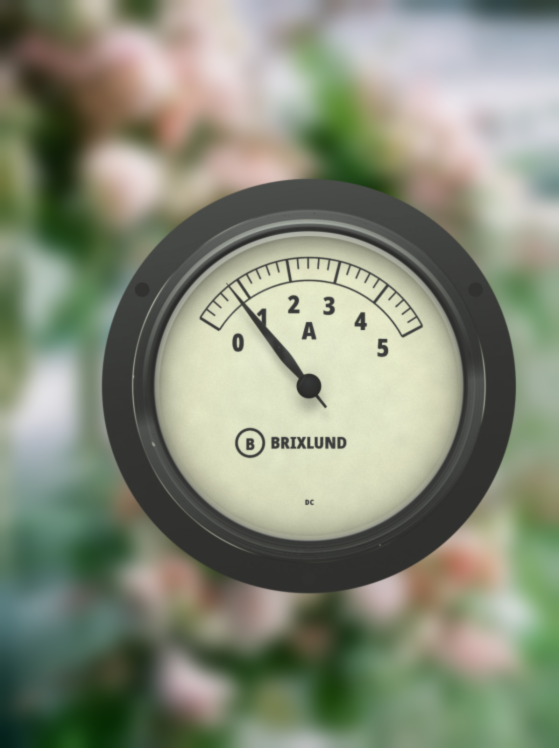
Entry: 0.8 A
